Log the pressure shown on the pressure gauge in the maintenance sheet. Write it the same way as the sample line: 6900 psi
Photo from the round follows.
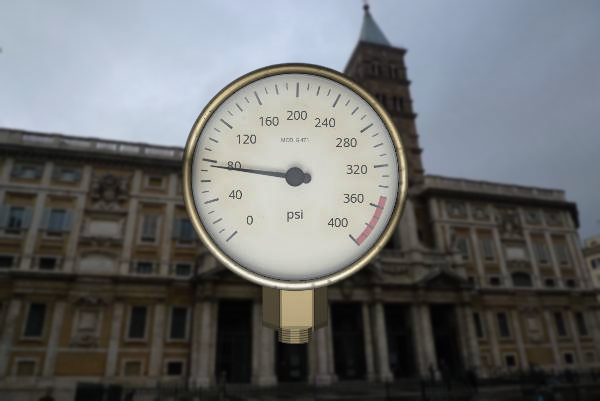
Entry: 75 psi
